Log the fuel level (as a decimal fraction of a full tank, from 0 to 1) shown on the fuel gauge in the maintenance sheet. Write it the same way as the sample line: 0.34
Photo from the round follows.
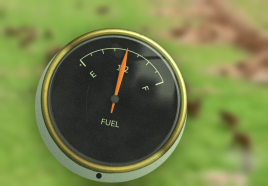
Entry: 0.5
